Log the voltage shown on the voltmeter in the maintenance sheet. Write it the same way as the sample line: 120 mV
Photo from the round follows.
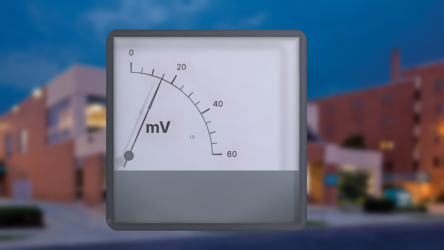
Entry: 15 mV
